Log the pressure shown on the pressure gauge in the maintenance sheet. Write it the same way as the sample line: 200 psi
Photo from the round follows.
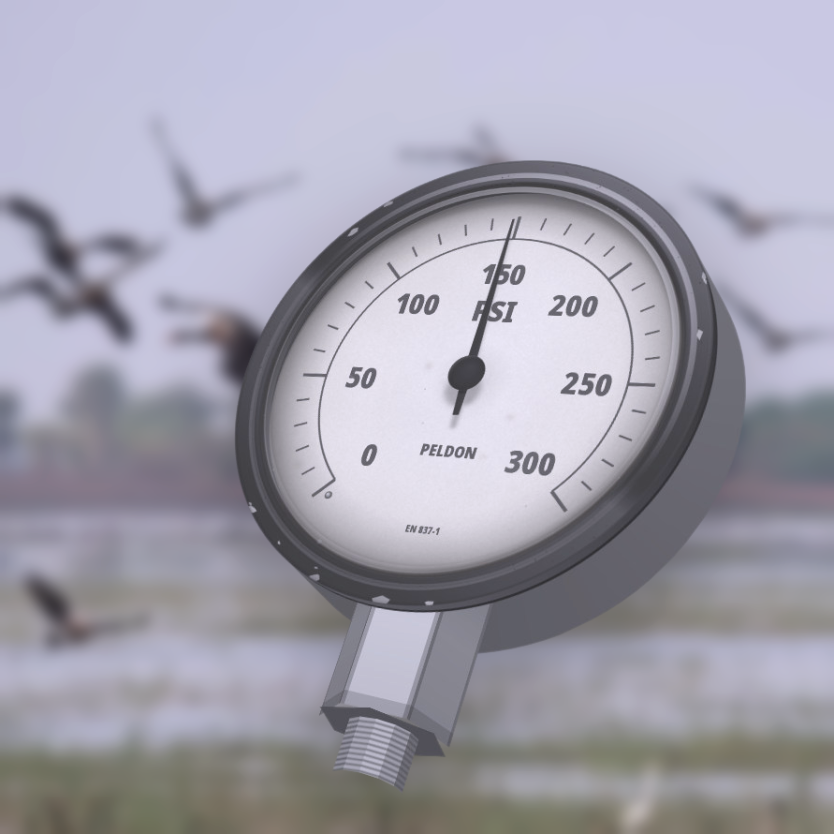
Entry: 150 psi
